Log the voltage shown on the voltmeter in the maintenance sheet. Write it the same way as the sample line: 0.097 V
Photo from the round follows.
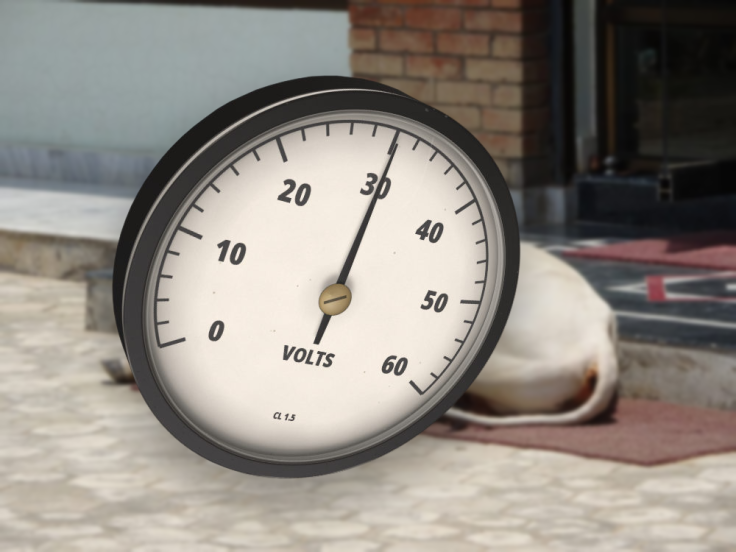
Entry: 30 V
